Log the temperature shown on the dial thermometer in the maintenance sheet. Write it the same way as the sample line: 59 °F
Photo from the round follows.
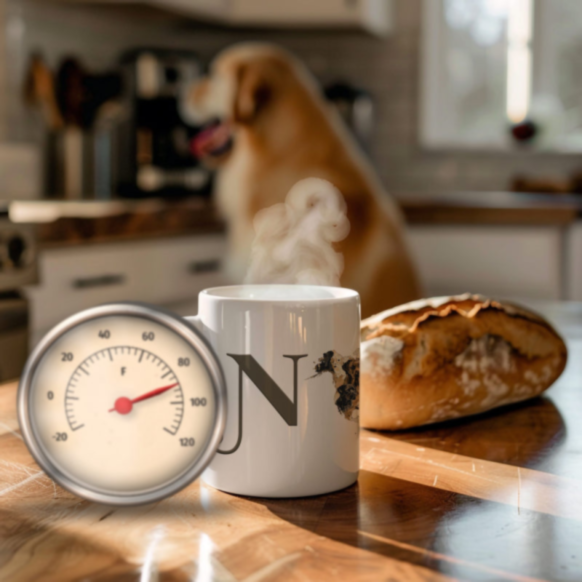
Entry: 88 °F
